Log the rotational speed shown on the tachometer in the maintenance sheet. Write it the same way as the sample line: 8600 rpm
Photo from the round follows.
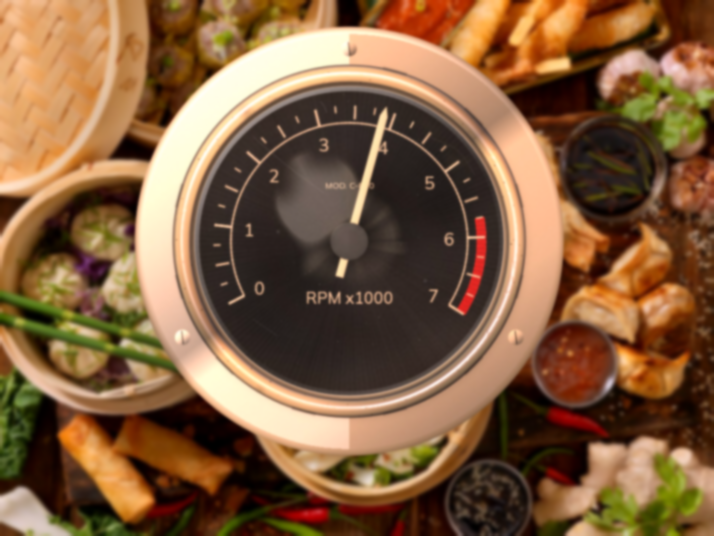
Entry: 3875 rpm
